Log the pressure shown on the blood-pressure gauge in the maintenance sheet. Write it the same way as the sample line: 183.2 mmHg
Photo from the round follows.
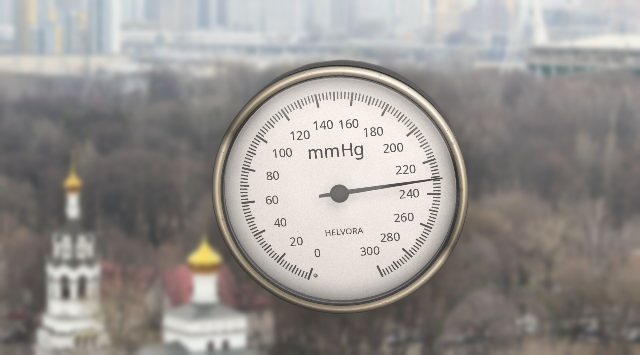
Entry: 230 mmHg
